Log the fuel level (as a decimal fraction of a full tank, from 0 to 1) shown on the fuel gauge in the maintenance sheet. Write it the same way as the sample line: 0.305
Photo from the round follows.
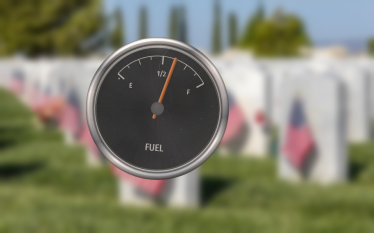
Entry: 0.625
